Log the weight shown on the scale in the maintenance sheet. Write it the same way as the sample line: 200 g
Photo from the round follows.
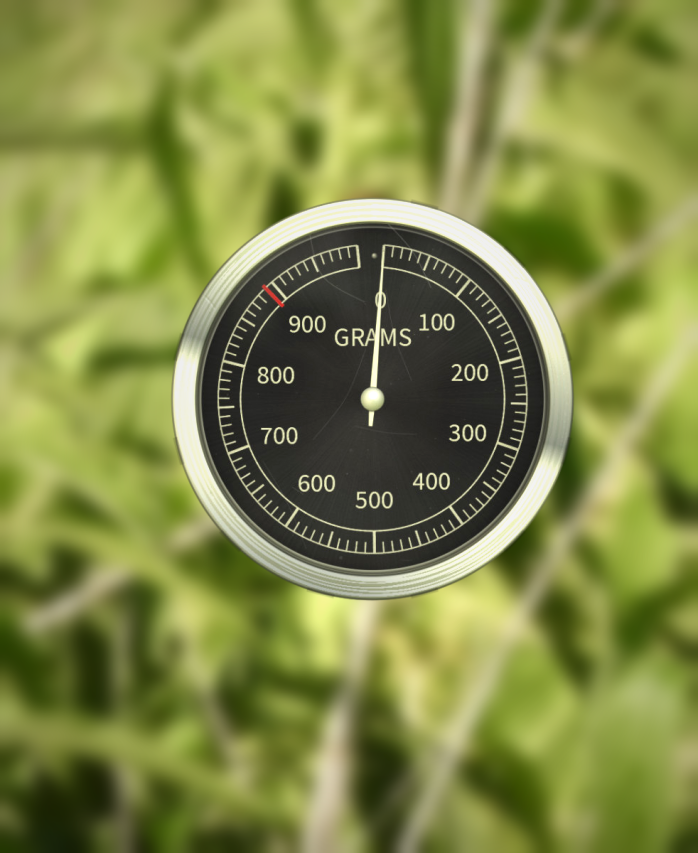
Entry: 0 g
